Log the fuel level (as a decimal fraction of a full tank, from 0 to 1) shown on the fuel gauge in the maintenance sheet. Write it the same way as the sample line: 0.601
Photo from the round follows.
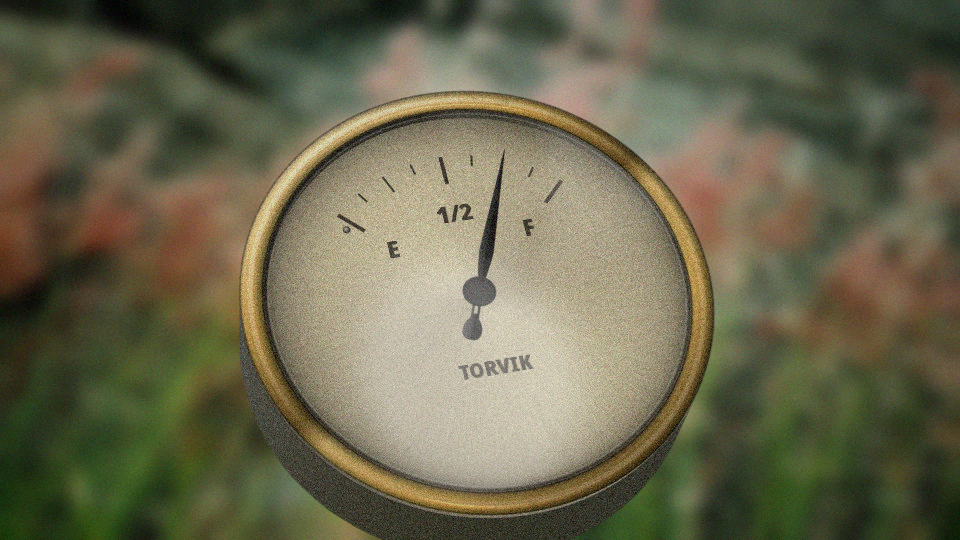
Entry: 0.75
